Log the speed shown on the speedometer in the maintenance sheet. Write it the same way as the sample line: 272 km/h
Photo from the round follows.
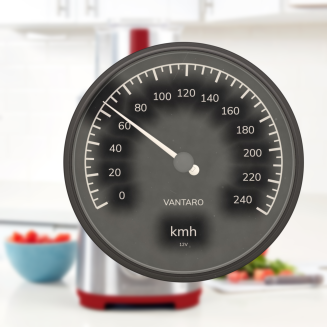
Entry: 65 km/h
